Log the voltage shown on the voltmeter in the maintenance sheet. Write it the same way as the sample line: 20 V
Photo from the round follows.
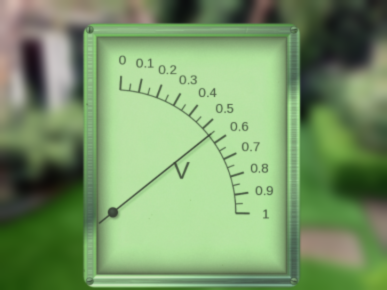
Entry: 0.55 V
